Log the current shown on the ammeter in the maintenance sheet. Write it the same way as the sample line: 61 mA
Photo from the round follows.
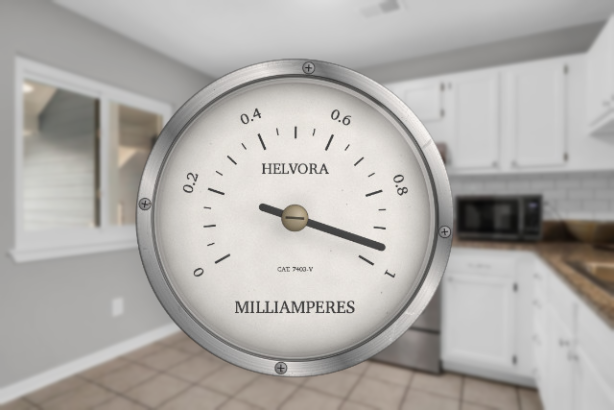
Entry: 0.95 mA
